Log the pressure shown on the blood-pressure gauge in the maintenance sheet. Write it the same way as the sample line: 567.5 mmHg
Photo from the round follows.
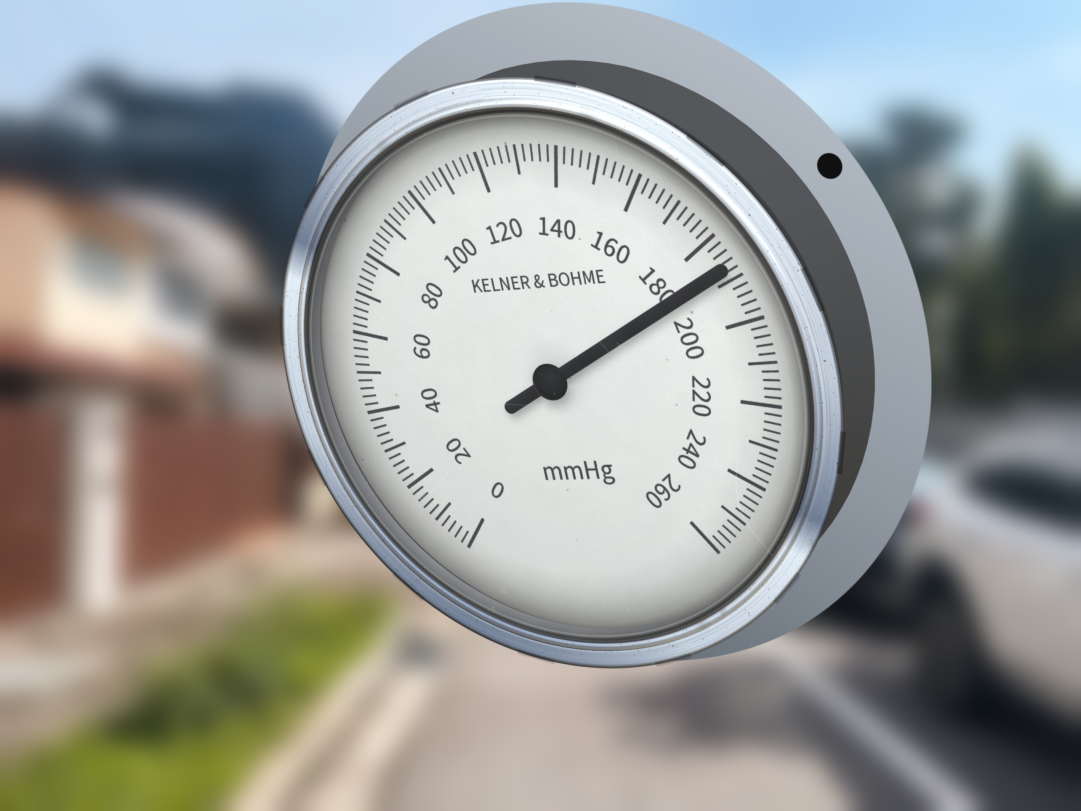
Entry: 187 mmHg
